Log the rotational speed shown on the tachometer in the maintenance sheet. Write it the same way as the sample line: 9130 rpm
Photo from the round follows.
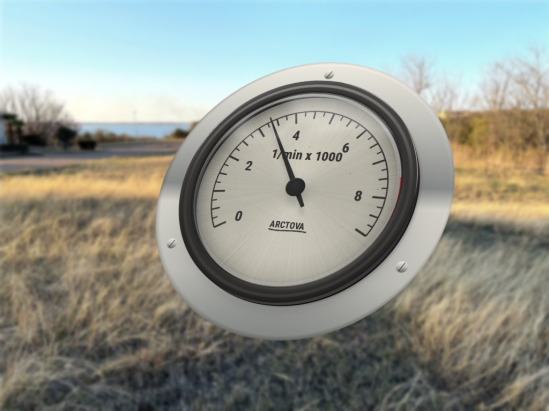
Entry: 3375 rpm
